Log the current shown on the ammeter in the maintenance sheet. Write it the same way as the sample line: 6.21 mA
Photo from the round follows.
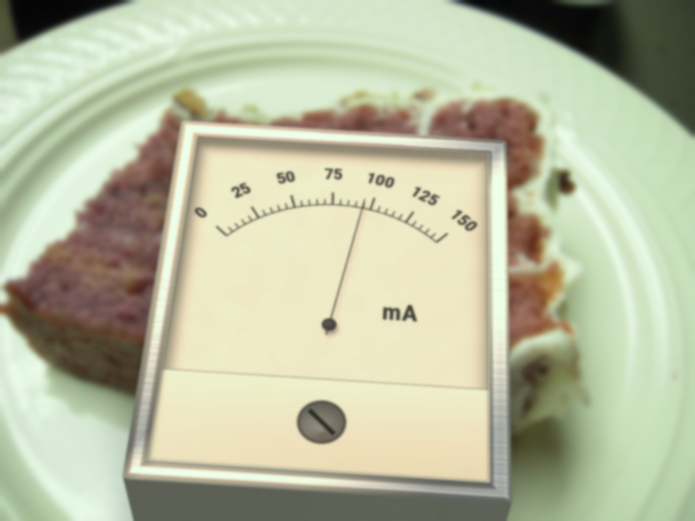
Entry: 95 mA
